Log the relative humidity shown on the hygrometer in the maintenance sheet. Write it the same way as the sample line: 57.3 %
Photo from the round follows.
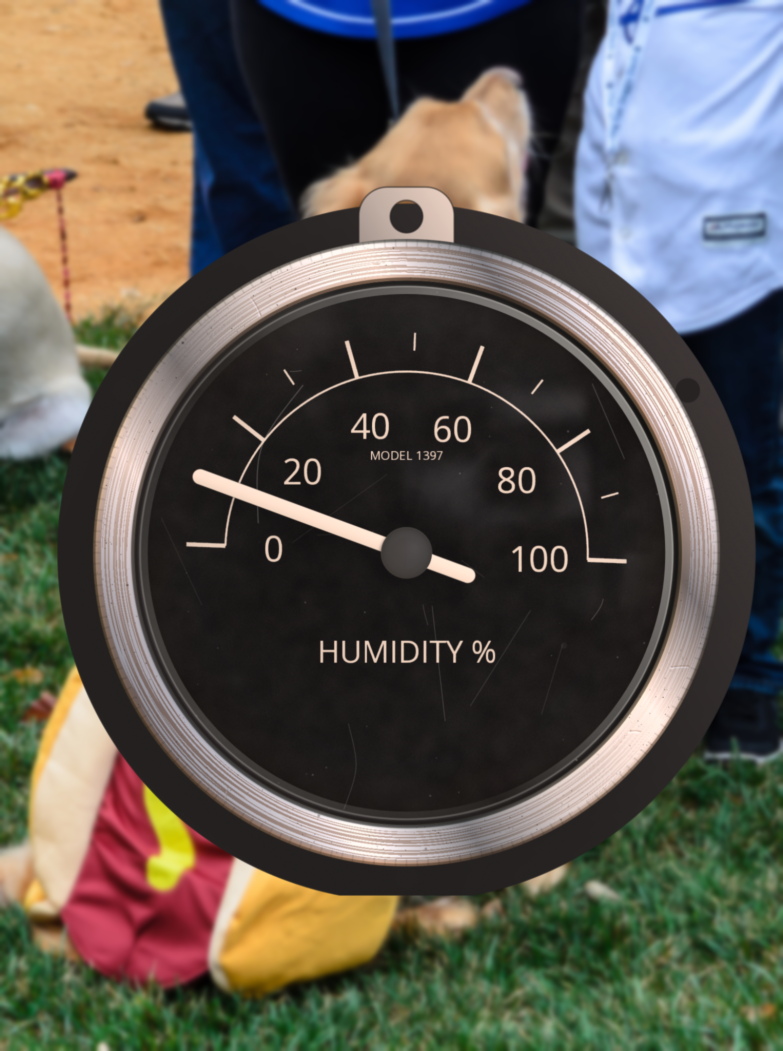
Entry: 10 %
